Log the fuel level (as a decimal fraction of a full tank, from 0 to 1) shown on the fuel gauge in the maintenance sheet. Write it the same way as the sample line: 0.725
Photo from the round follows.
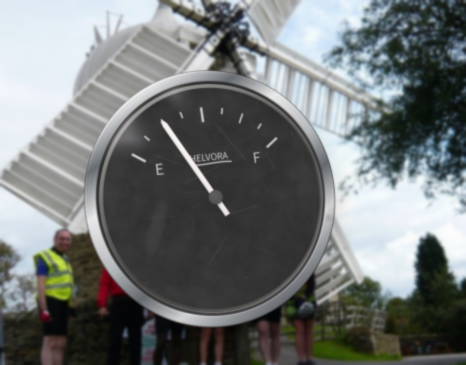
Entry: 0.25
